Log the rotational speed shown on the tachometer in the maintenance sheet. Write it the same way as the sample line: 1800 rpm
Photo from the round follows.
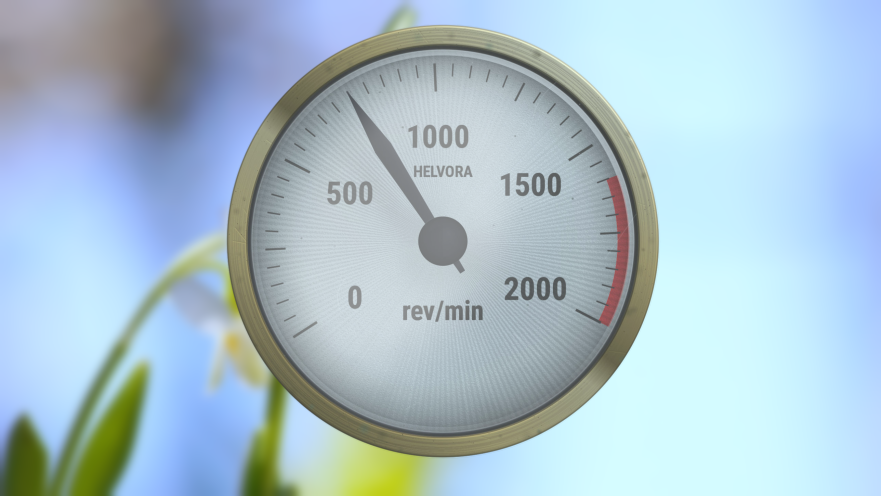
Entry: 750 rpm
